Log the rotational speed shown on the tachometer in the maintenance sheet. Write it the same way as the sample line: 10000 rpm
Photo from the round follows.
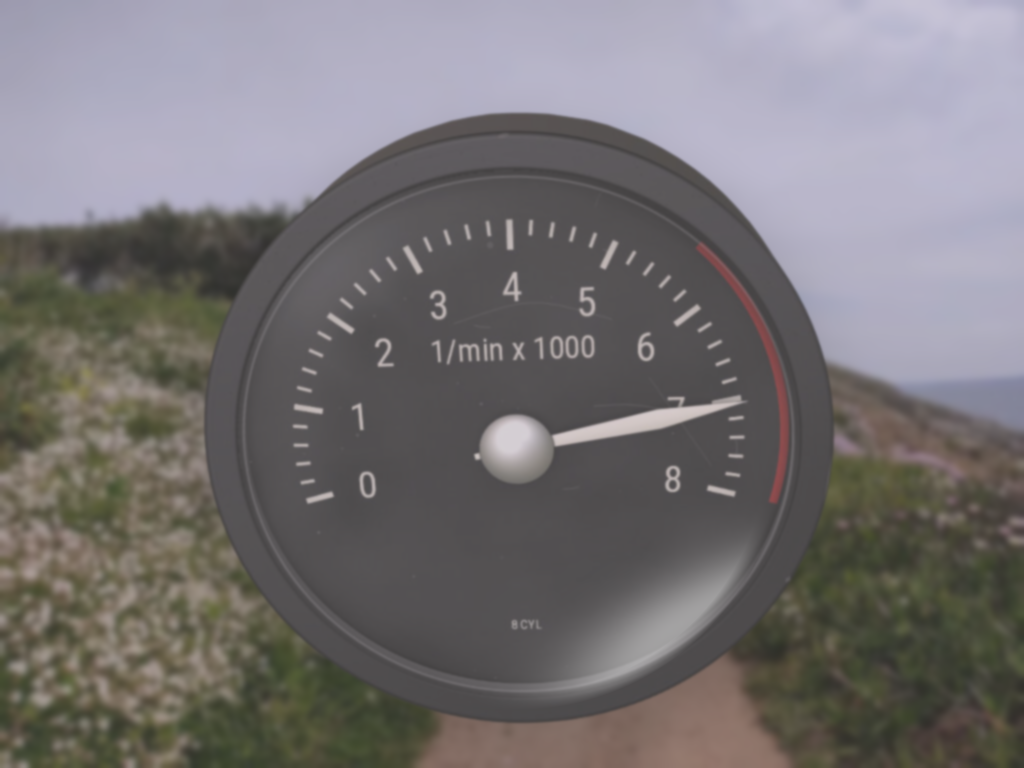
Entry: 7000 rpm
